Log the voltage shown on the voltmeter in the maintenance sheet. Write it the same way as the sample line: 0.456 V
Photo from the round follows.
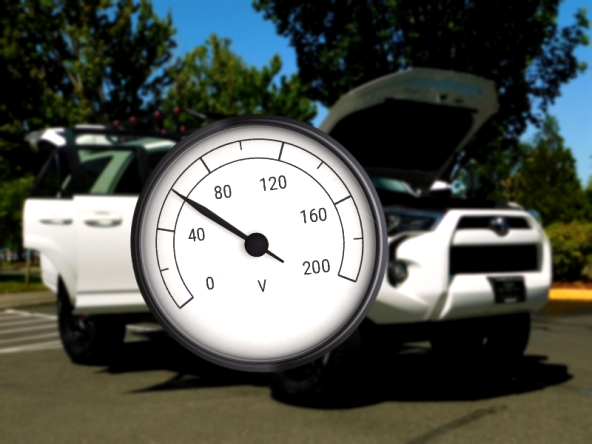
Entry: 60 V
